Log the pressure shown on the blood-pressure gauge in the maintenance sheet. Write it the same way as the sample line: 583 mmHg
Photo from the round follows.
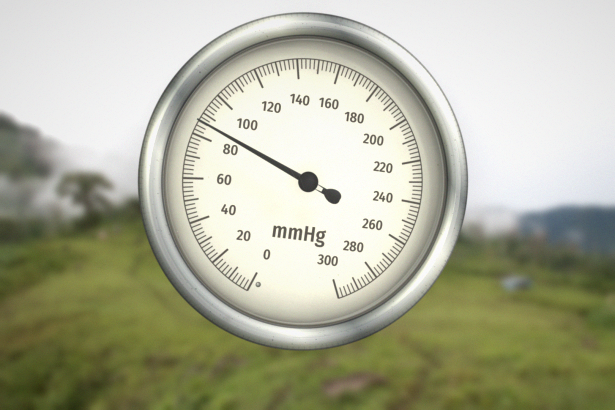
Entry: 86 mmHg
